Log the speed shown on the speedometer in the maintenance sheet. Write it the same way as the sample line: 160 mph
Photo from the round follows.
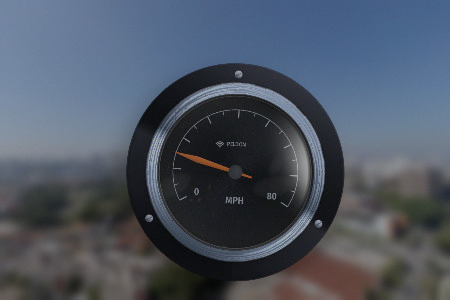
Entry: 15 mph
